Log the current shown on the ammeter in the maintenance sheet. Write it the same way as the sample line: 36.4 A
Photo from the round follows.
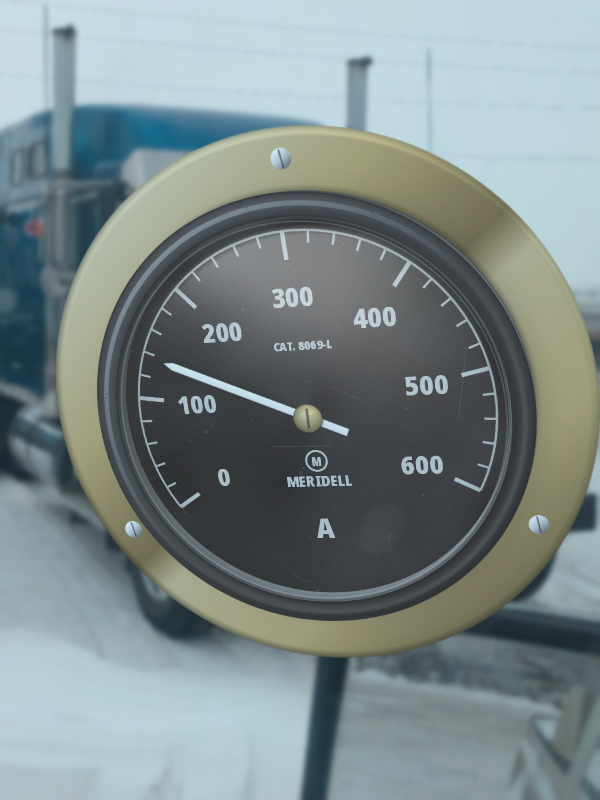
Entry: 140 A
